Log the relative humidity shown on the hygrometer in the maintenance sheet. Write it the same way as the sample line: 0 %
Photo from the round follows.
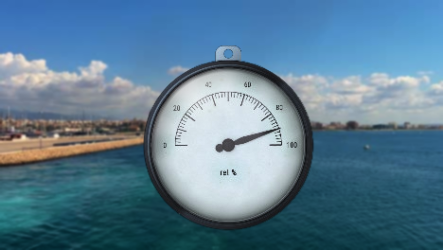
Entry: 90 %
